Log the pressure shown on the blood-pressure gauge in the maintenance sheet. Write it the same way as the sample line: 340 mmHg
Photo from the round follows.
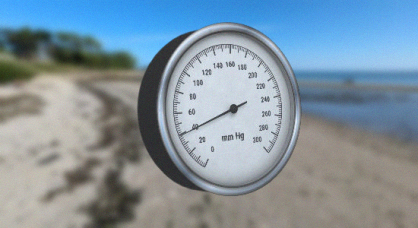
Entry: 40 mmHg
